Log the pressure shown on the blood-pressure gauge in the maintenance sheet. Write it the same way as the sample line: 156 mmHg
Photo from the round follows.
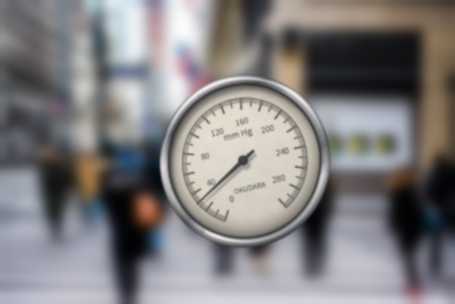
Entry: 30 mmHg
